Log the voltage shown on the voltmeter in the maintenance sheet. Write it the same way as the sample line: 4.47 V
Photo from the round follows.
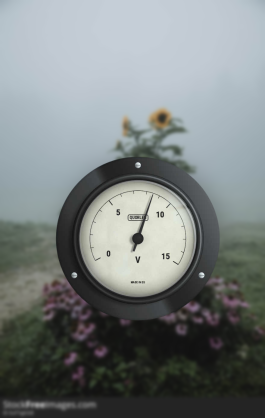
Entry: 8.5 V
